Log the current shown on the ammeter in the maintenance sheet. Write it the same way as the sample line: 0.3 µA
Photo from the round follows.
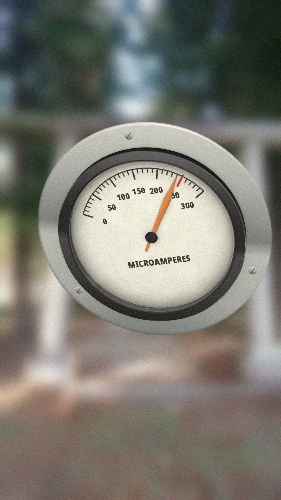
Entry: 240 µA
